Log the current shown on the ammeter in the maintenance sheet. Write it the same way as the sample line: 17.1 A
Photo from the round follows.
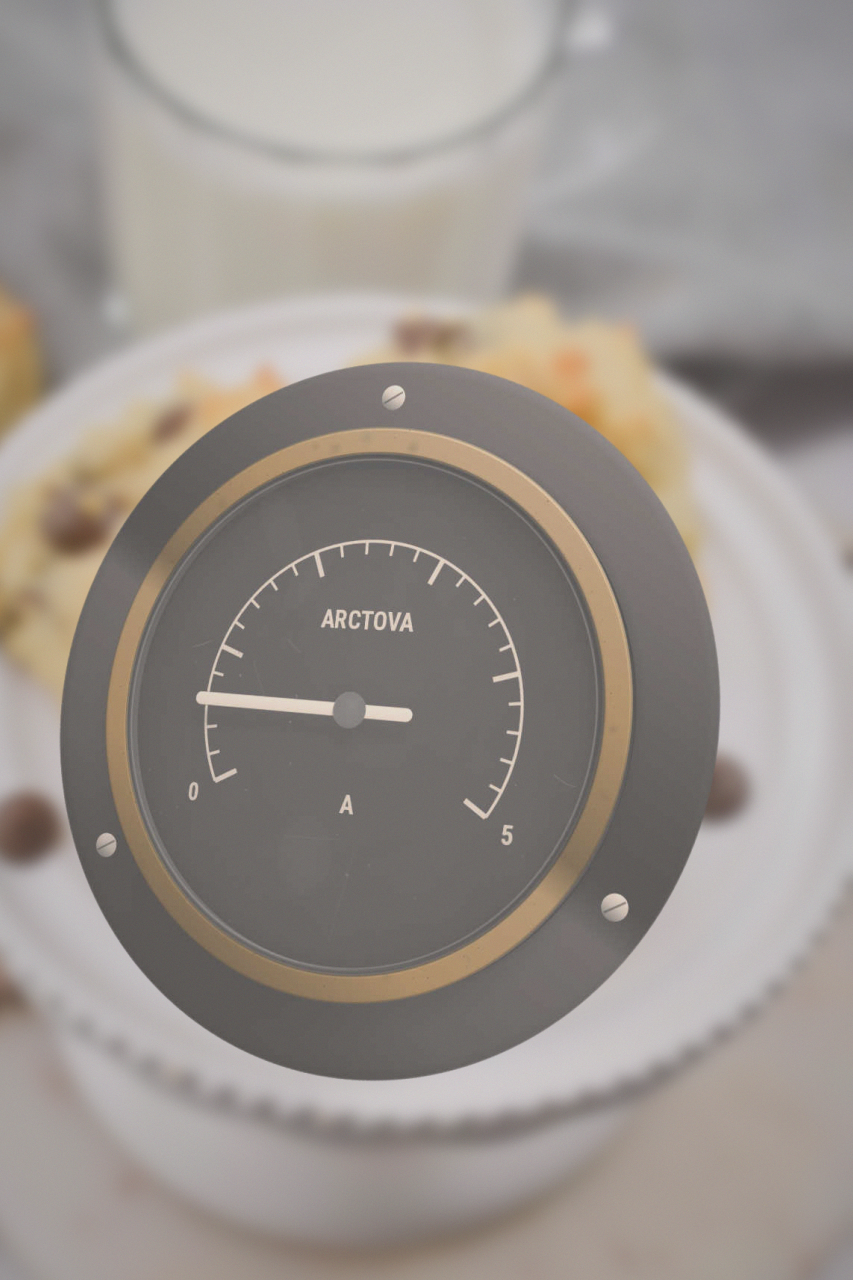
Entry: 0.6 A
